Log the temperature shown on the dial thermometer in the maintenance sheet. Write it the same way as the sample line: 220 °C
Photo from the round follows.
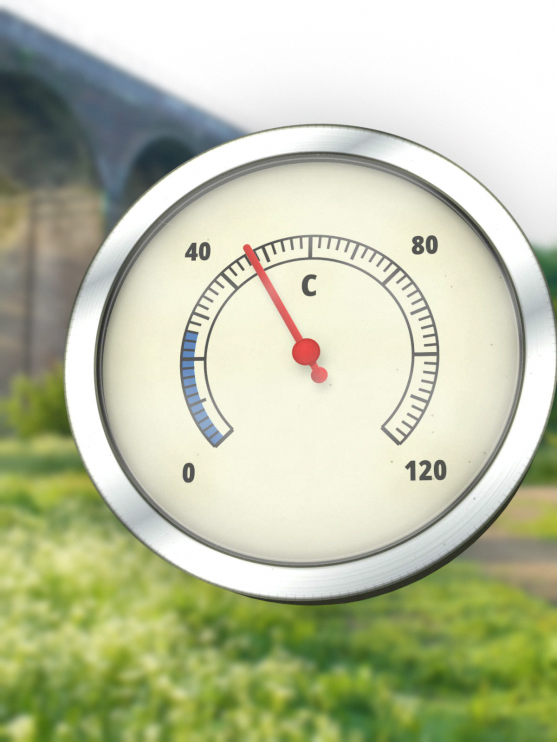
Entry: 47 °C
